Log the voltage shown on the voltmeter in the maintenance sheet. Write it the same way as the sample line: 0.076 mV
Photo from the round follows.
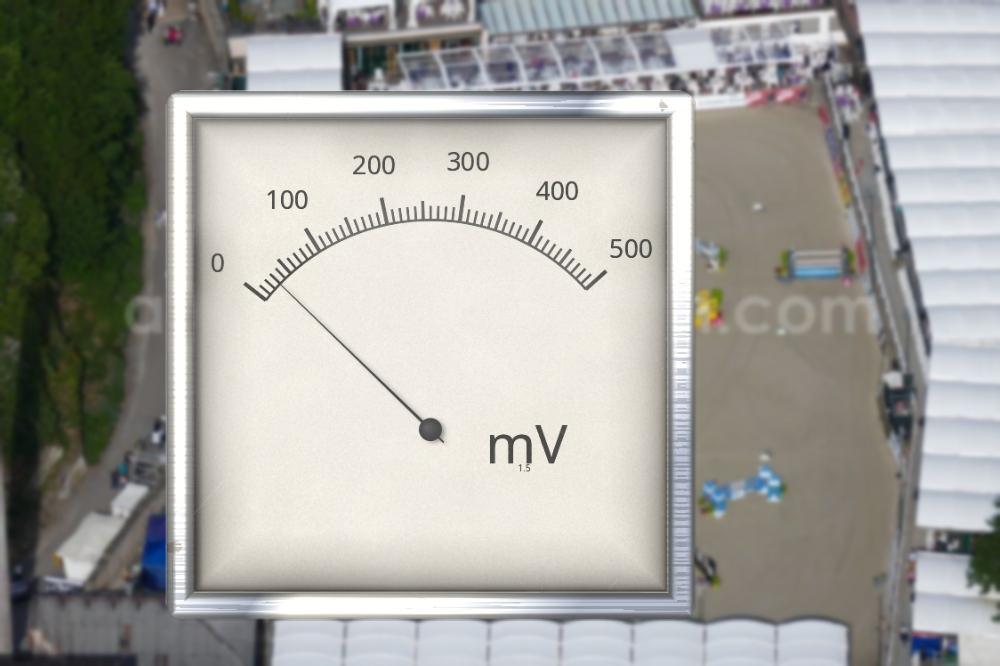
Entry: 30 mV
